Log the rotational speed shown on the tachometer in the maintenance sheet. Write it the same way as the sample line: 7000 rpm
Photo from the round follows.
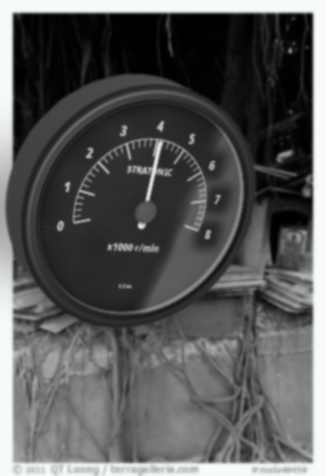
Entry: 4000 rpm
